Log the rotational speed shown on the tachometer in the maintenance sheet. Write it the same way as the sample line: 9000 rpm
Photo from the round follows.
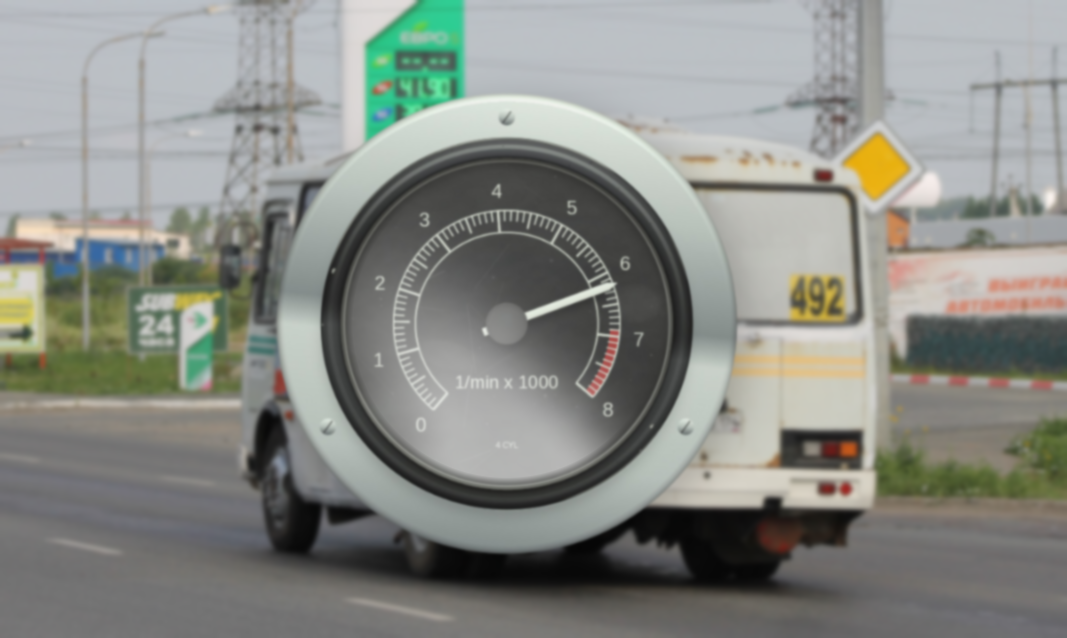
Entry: 6200 rpm
